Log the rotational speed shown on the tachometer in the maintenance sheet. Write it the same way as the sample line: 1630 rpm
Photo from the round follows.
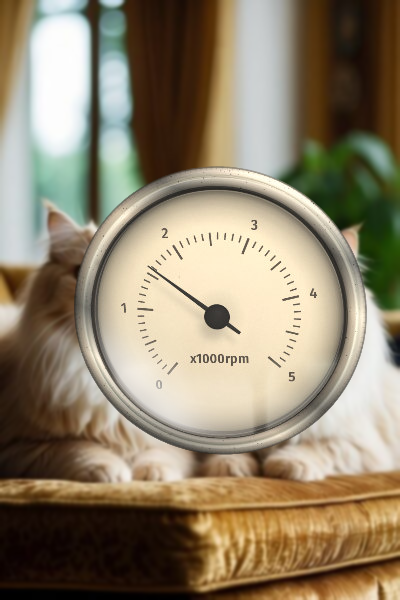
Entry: 1600 rpm
